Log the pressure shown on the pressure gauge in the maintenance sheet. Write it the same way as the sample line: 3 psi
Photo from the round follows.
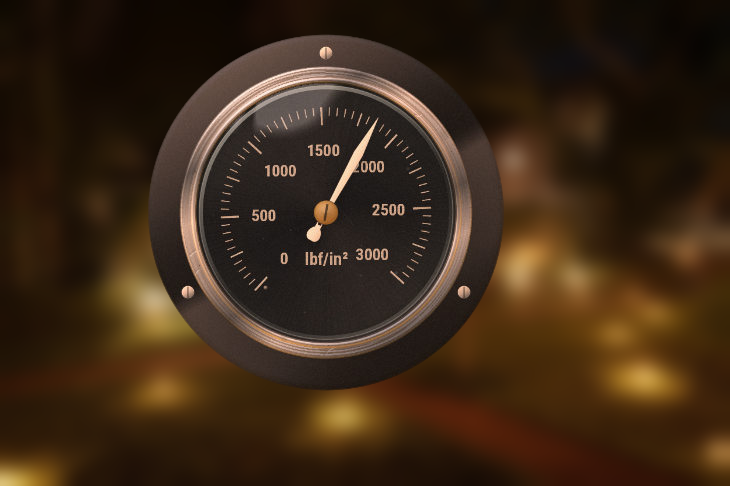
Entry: 1850 psi
